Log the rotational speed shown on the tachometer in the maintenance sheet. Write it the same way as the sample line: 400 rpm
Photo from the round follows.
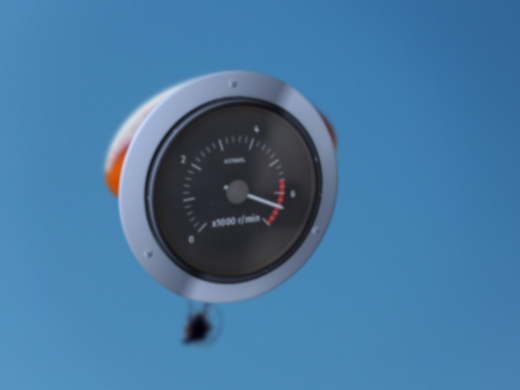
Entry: 6400 rpm
